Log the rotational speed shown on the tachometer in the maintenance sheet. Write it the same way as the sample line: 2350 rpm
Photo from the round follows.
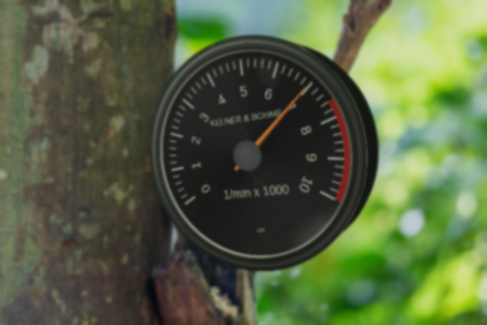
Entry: 7000 rpm
